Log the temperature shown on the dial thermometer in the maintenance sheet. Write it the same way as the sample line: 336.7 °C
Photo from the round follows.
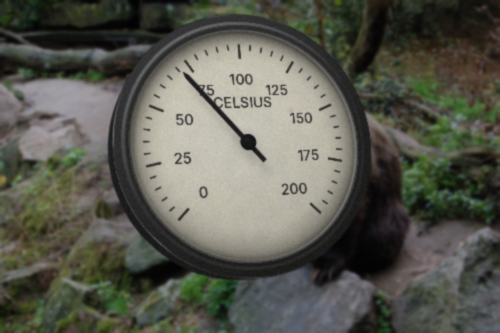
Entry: 70 °C
